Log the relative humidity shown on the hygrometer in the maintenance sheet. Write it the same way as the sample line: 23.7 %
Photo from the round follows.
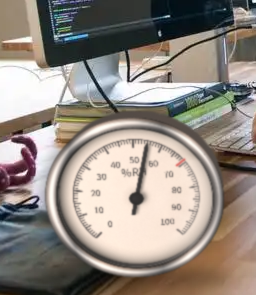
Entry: 55 %
